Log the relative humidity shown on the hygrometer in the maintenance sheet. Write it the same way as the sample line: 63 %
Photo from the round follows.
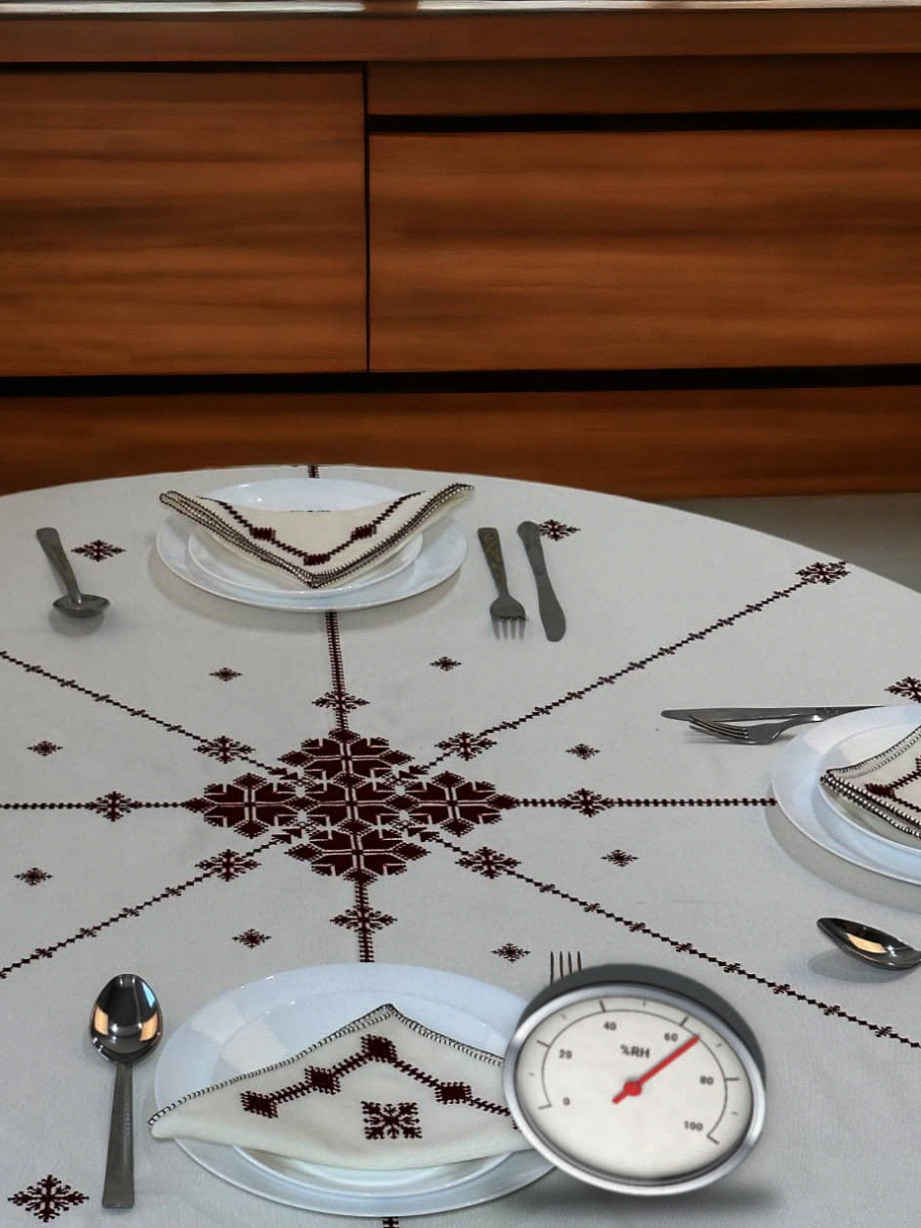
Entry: 65 %
